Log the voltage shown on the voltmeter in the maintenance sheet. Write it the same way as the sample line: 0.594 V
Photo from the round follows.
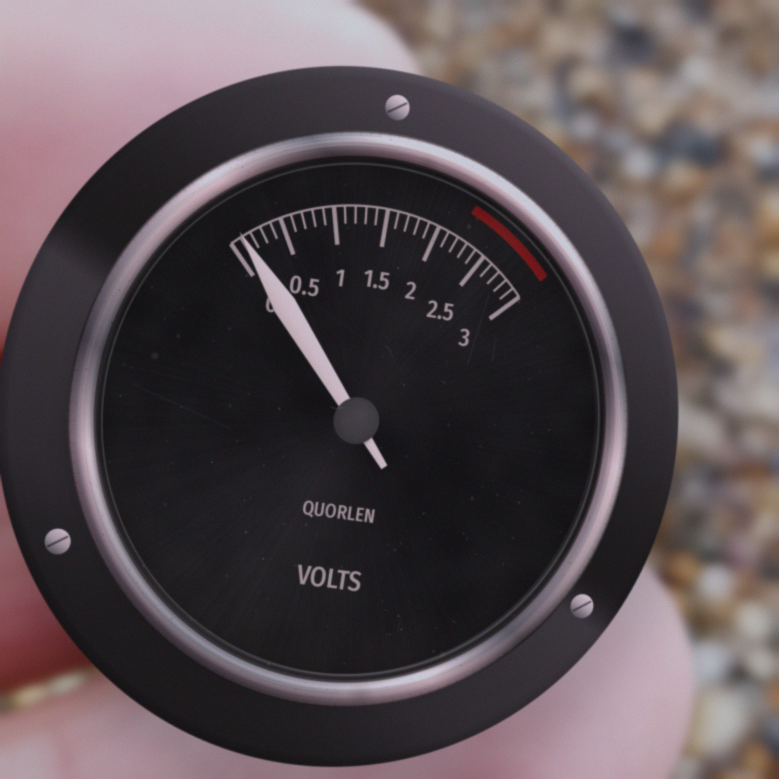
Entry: 0.1 V
